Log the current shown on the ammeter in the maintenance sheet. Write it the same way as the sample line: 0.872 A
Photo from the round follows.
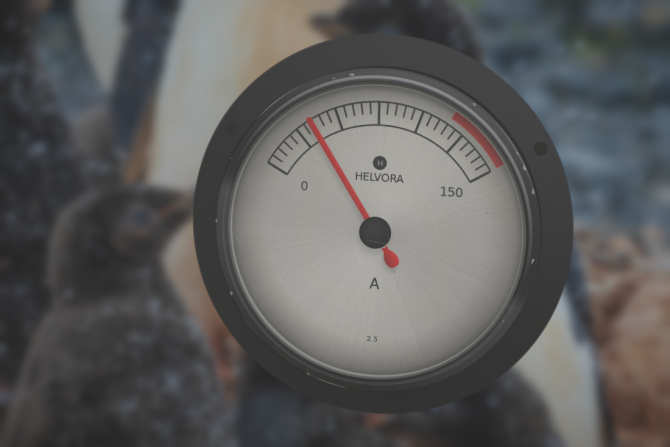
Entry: 35 A
